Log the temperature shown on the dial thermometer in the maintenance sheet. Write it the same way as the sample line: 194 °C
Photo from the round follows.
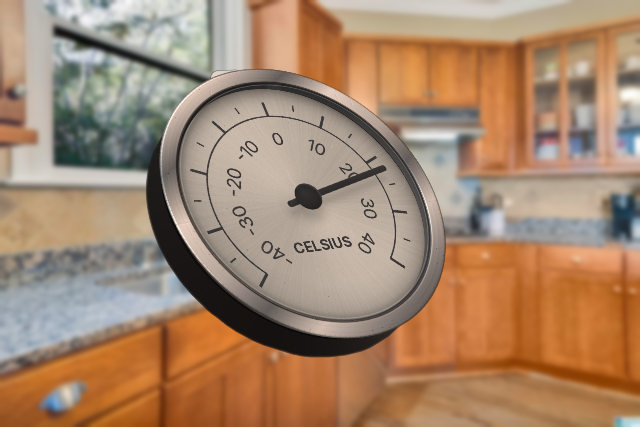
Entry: 22.5 °C
